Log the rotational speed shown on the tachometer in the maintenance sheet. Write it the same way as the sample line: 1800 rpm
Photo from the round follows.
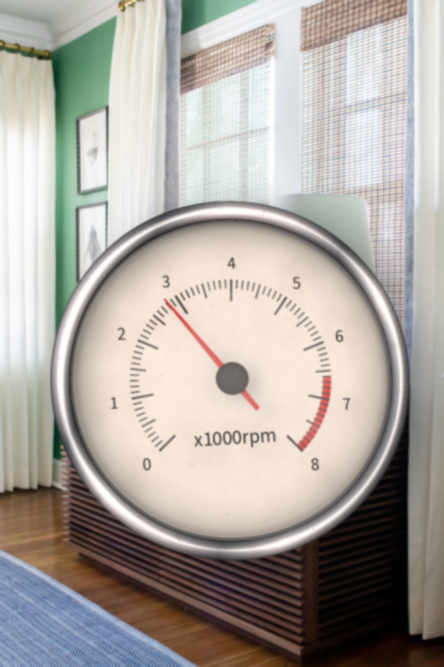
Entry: 2800 rpm
